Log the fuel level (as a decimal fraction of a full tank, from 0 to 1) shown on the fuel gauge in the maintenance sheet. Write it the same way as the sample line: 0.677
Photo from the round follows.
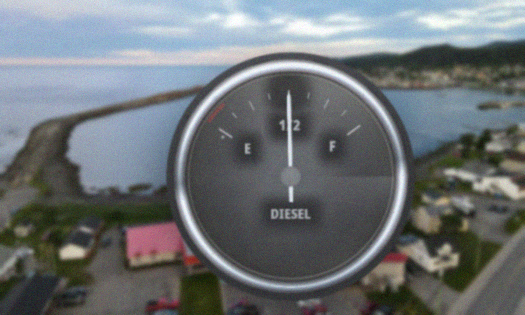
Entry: 0.5
